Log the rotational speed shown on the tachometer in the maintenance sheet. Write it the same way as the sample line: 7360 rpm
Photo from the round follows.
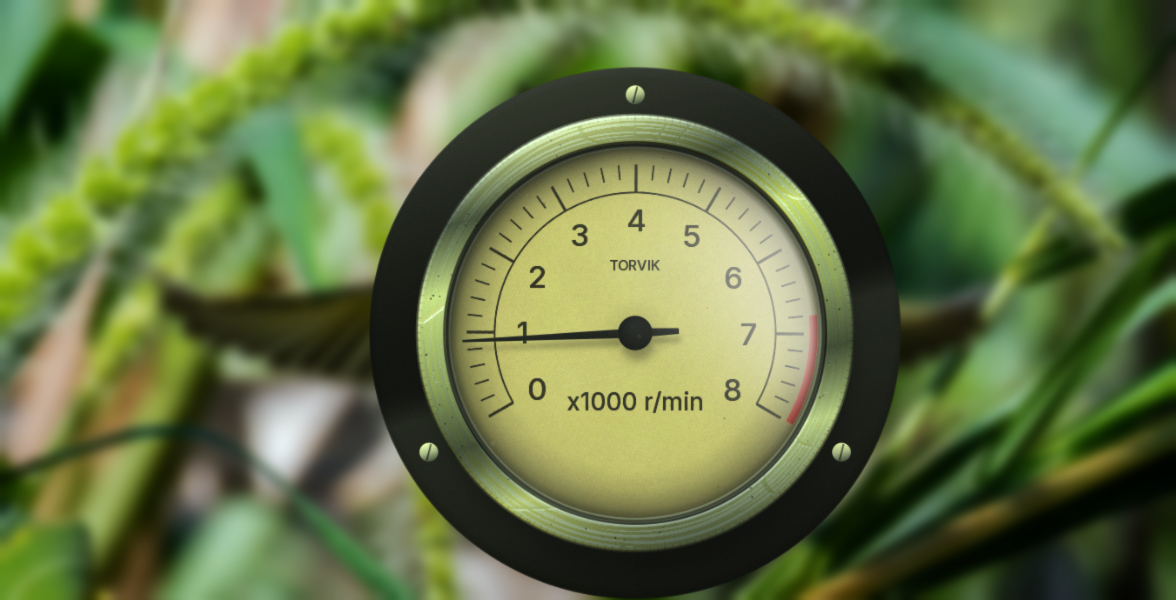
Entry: 900 rpm
